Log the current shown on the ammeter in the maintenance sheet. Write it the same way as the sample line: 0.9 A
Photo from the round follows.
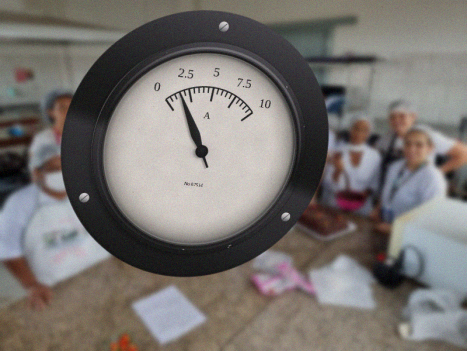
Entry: 1.5 A
